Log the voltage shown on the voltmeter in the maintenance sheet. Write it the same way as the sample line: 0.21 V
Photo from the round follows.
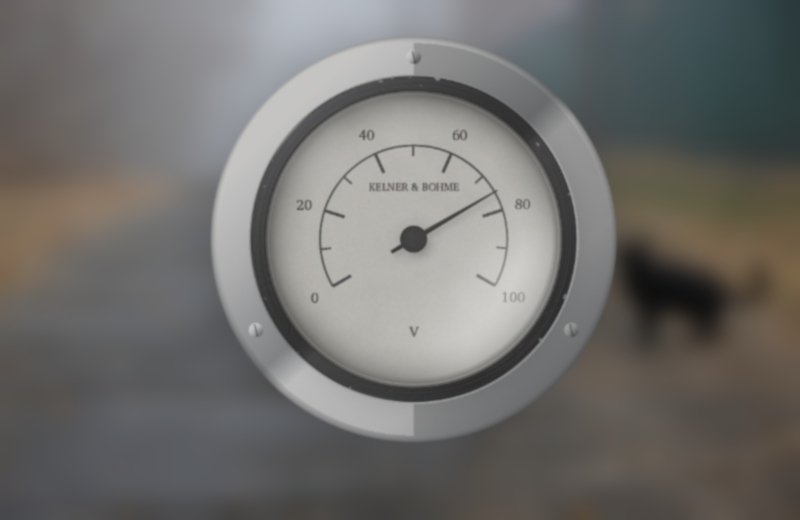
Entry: 75 V
